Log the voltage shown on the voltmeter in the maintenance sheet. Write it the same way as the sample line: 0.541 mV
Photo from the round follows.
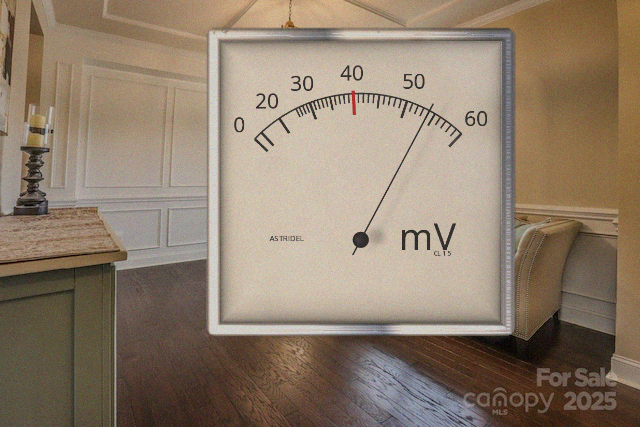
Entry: 54 mV
